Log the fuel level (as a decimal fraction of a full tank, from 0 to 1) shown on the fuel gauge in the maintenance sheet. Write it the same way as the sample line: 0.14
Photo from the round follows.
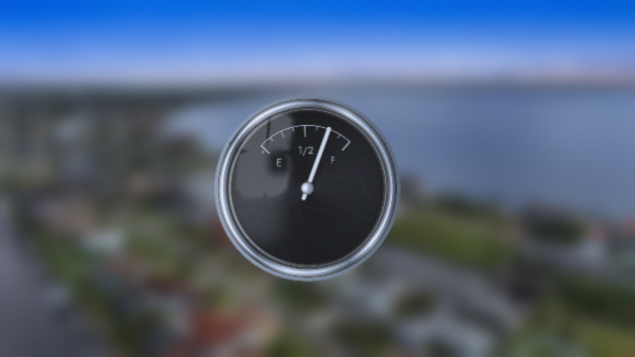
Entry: 0.75
